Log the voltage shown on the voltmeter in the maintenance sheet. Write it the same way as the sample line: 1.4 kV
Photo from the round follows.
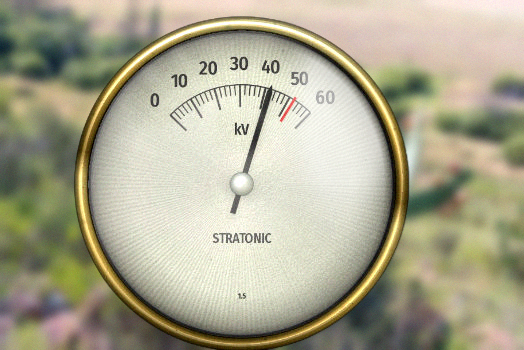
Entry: 42 kV
